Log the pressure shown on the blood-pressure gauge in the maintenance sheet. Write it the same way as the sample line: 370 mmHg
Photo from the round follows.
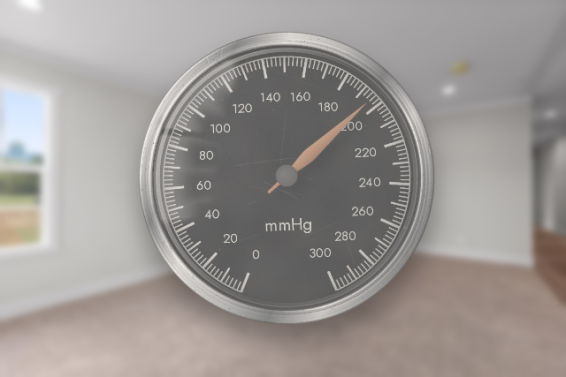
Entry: 196 mmHg
